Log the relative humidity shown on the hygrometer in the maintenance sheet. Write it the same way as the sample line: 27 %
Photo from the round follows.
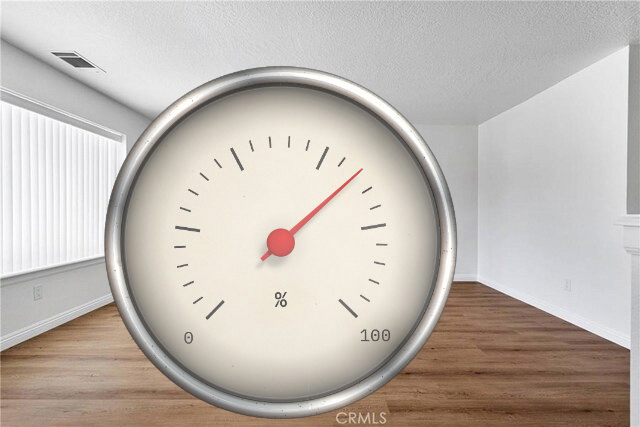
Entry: 68 %
